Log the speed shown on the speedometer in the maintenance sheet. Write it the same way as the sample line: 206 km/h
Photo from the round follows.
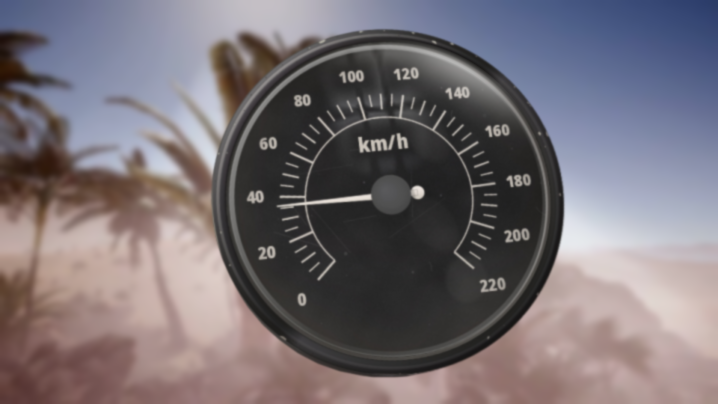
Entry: 35 km/h
